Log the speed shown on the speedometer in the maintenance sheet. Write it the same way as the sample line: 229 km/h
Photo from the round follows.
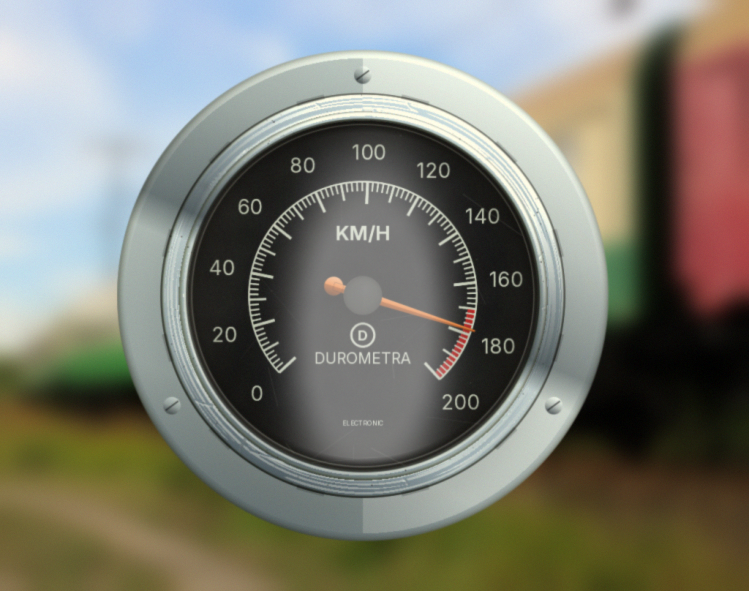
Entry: 178 km/h
